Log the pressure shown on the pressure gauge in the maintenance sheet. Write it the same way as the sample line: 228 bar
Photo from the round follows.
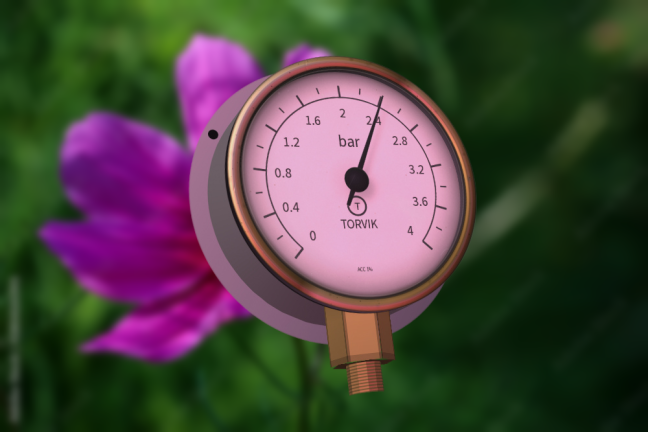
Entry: 2.4 bar
